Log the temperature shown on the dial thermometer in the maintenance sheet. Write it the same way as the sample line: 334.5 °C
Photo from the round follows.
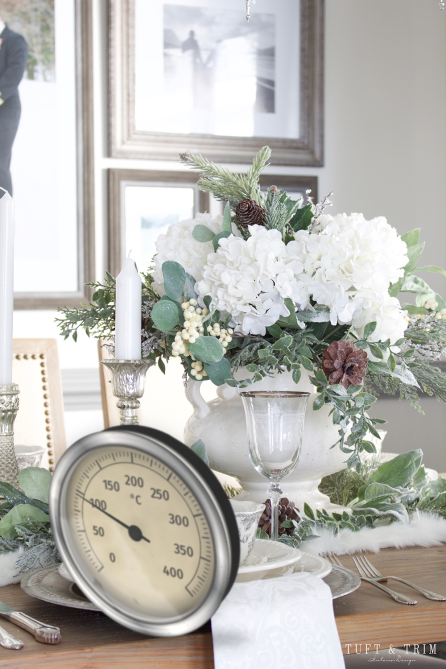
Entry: 100 °C
